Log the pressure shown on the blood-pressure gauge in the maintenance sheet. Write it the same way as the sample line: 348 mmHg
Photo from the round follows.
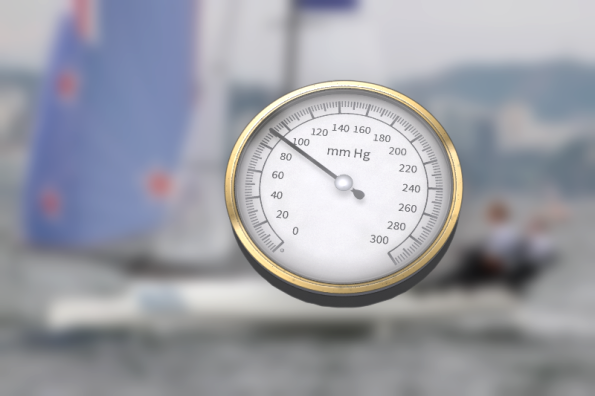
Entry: 90 mmHg
